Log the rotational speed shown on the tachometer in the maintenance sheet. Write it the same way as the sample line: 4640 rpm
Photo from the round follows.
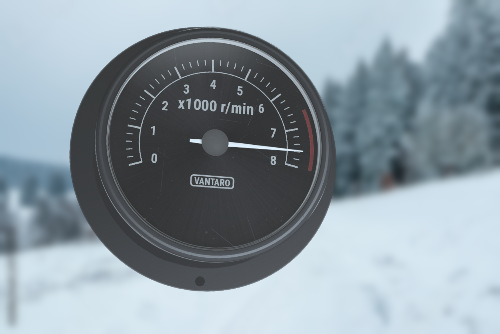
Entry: 7600 rpm
